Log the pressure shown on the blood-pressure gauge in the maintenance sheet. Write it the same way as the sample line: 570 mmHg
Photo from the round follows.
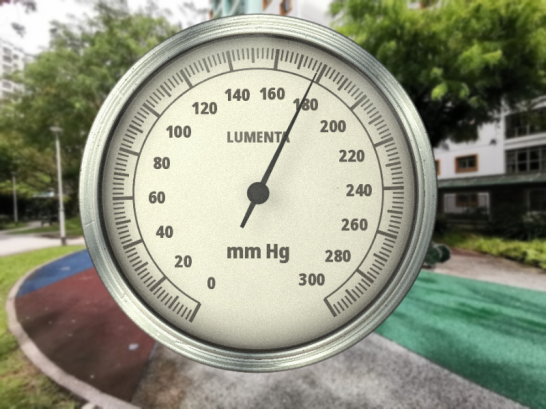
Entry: 178 mmHg
